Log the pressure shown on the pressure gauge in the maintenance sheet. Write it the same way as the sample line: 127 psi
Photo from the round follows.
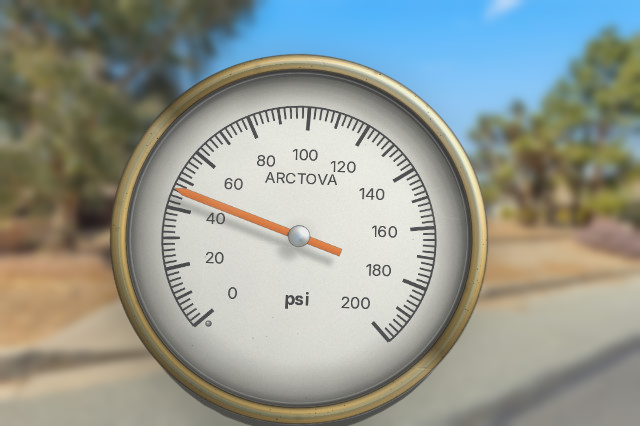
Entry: 46 psi
